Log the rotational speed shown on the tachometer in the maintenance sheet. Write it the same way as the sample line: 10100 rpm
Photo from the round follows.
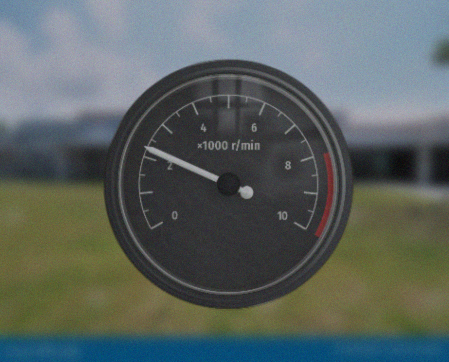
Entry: 2250 rpm
